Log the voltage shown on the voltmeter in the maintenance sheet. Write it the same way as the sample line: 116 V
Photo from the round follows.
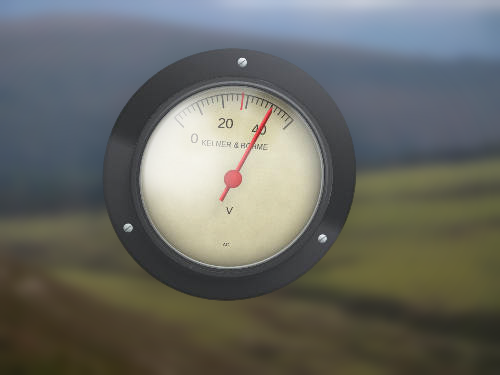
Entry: 40 V
